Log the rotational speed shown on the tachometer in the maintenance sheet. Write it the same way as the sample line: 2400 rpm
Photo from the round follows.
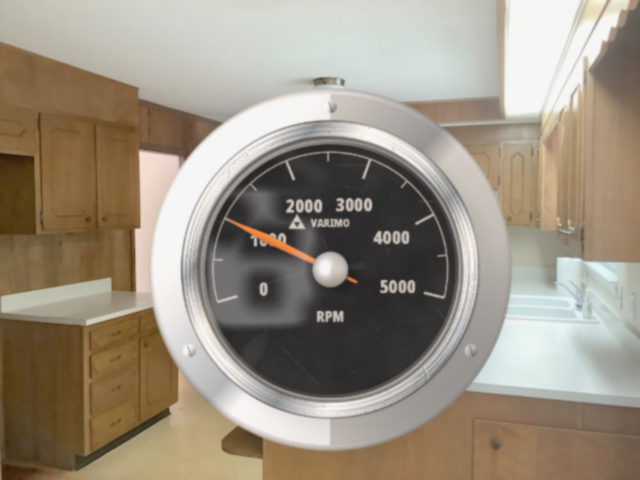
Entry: 1000 rpm
